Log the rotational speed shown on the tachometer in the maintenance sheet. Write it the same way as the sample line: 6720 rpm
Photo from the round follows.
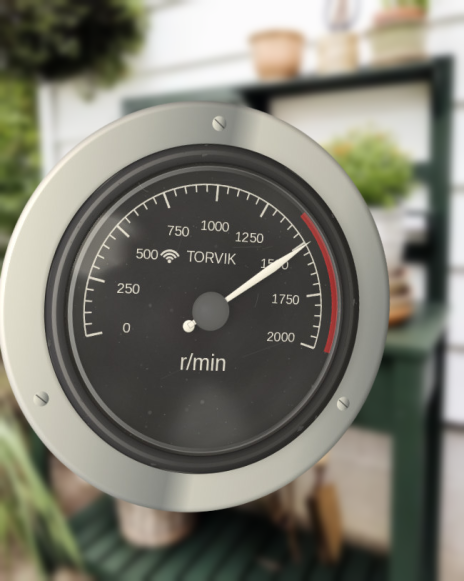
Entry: 1500 rpm
